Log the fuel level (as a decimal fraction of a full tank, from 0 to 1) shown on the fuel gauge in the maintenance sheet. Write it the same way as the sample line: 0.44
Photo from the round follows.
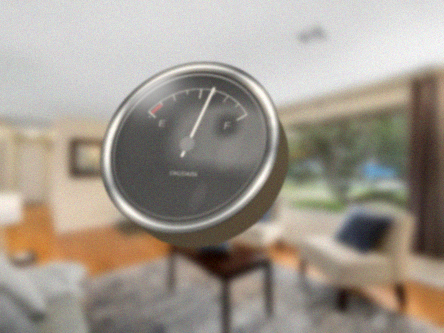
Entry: 0.625
